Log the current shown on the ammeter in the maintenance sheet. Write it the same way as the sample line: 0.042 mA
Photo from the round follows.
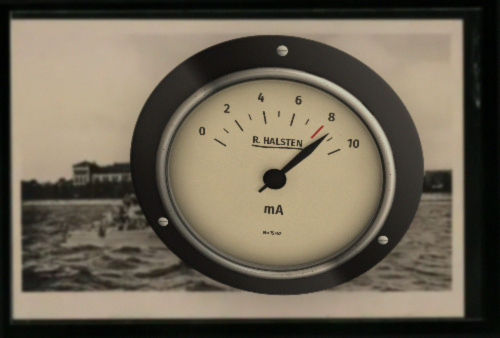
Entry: 8.5 mA
